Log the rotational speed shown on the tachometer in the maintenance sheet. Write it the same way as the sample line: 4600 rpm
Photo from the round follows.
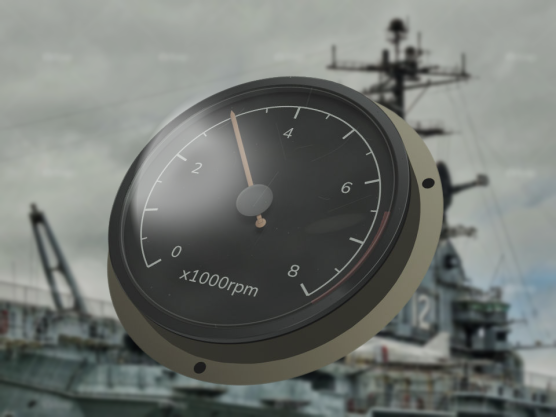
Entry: 3000 rpm
